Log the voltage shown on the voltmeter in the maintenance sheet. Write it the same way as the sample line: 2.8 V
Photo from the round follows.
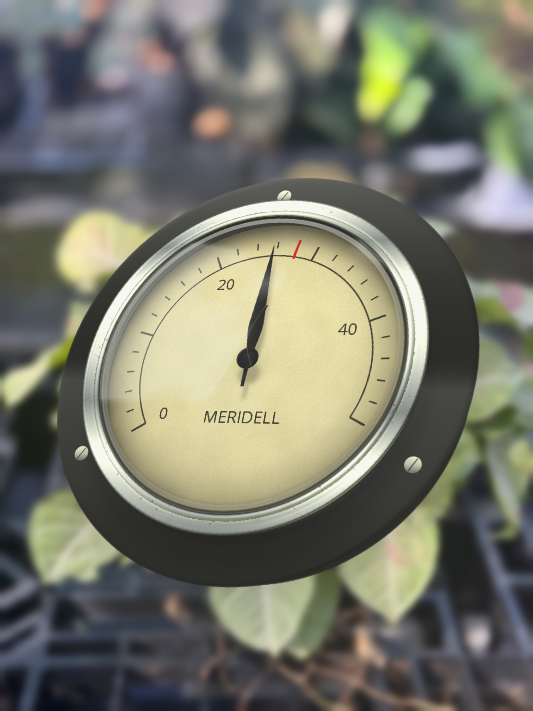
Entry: 26 V
